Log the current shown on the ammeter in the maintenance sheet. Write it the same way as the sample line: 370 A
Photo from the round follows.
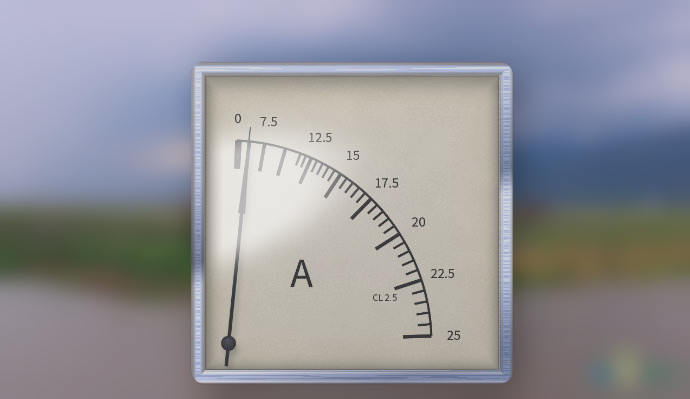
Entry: 5 A
